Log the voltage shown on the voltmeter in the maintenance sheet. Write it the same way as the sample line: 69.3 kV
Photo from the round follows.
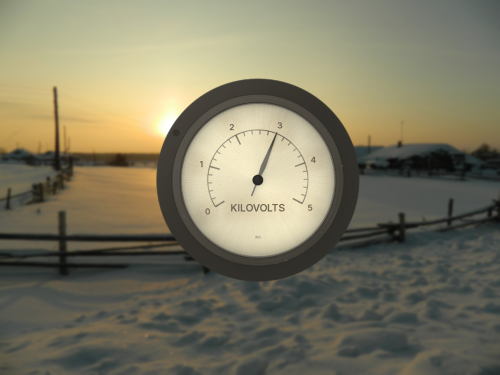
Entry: 3 kV
